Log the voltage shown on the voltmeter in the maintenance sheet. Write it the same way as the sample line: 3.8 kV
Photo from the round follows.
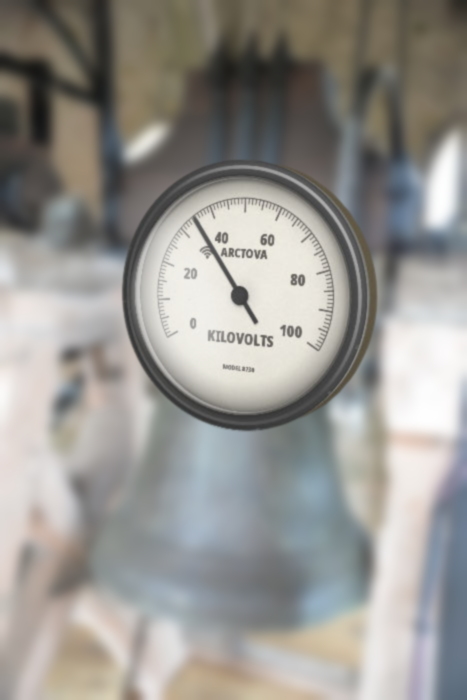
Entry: 35 kV
